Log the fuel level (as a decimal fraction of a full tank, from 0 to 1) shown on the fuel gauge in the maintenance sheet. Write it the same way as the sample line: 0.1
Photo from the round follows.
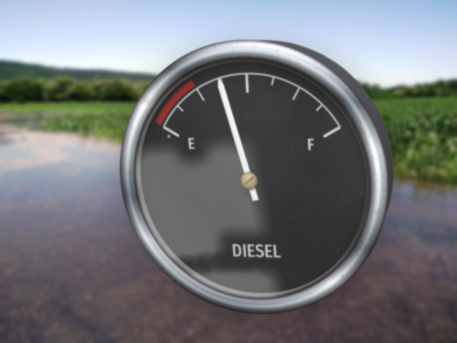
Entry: 0.375
